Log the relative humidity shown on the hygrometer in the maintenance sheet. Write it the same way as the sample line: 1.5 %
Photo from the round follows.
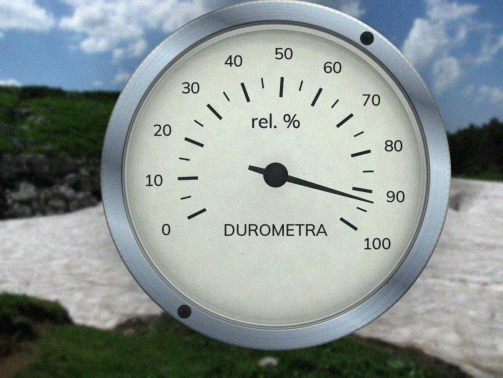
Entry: 92.5 %
